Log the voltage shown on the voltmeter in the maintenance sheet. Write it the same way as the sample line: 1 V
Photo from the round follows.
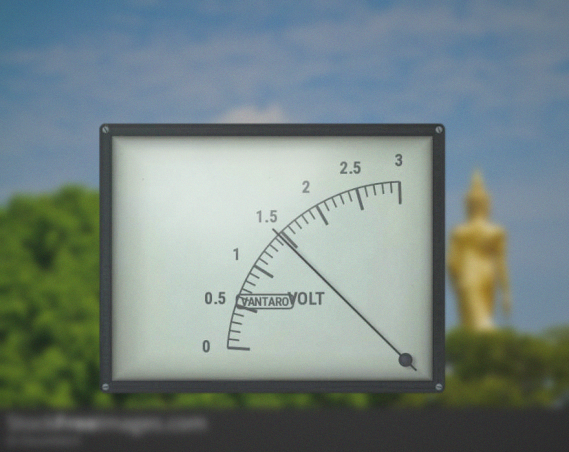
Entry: 1.45 V
